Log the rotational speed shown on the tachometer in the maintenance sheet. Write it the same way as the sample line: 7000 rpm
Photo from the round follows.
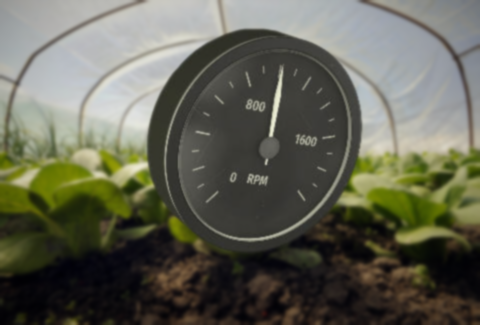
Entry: 1000 rpm
